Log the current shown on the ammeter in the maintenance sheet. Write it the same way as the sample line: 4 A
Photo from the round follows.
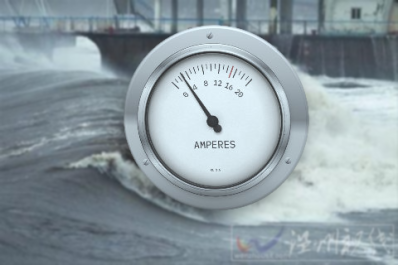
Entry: 3 A
